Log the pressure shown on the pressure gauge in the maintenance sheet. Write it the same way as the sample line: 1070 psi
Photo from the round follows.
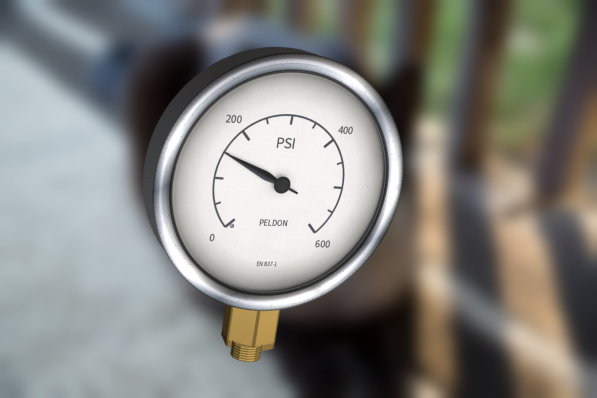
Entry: 150 psi
